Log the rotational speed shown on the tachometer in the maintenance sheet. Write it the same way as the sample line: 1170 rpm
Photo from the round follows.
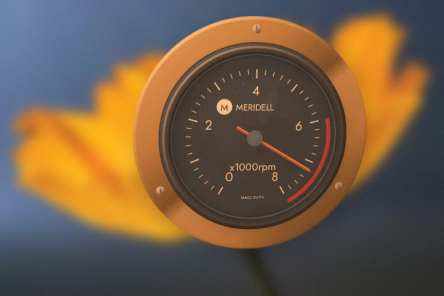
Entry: 7200 rpm
